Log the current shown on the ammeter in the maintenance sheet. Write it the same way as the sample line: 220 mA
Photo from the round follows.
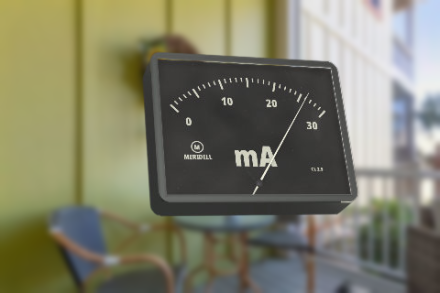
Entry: 26 mA
